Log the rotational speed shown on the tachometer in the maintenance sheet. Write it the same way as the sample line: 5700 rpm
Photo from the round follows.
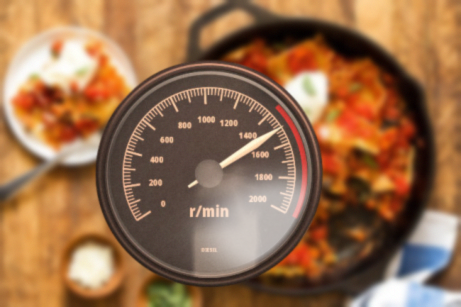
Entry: 1500 rpm
